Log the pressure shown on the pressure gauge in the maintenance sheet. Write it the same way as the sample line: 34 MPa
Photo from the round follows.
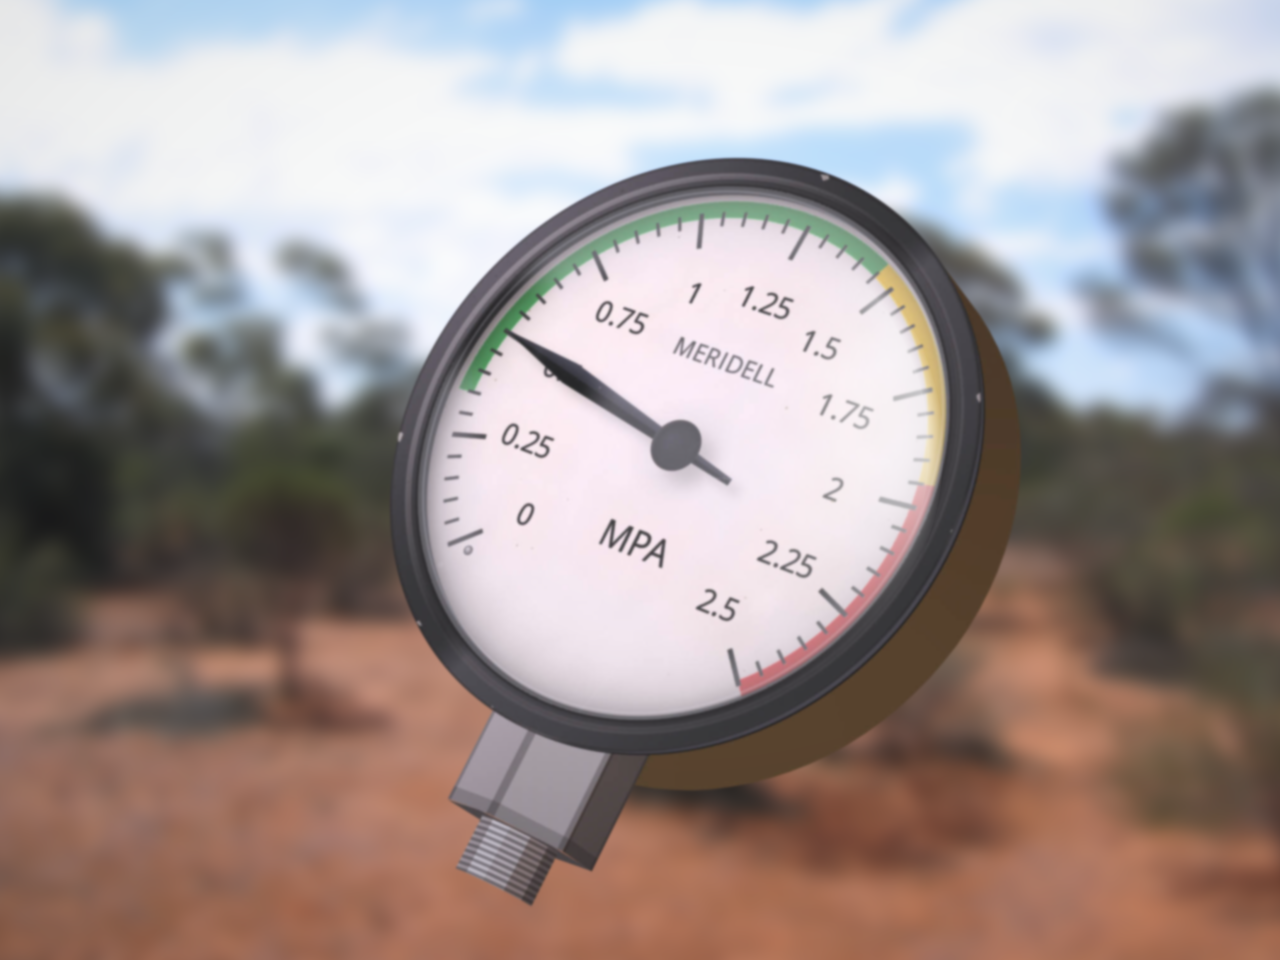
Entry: 0.5 MPa
